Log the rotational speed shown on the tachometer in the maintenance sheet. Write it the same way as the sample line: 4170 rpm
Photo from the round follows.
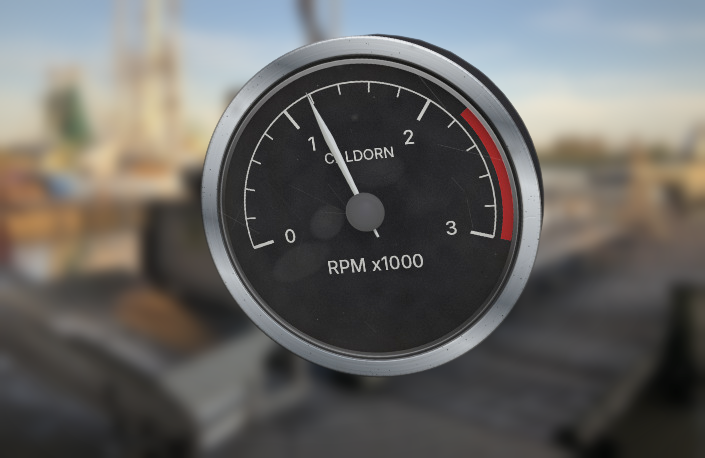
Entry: 1200 rpm
